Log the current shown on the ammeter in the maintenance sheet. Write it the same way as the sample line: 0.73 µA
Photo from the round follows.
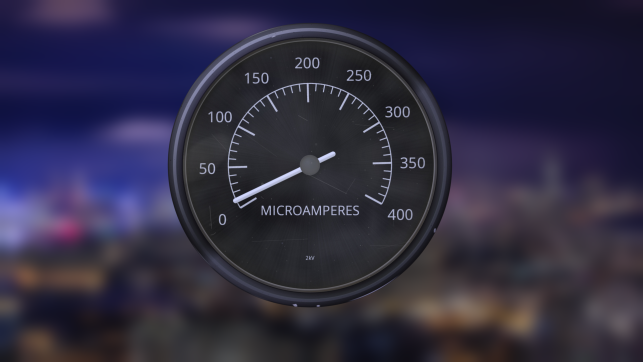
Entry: 10 µA
